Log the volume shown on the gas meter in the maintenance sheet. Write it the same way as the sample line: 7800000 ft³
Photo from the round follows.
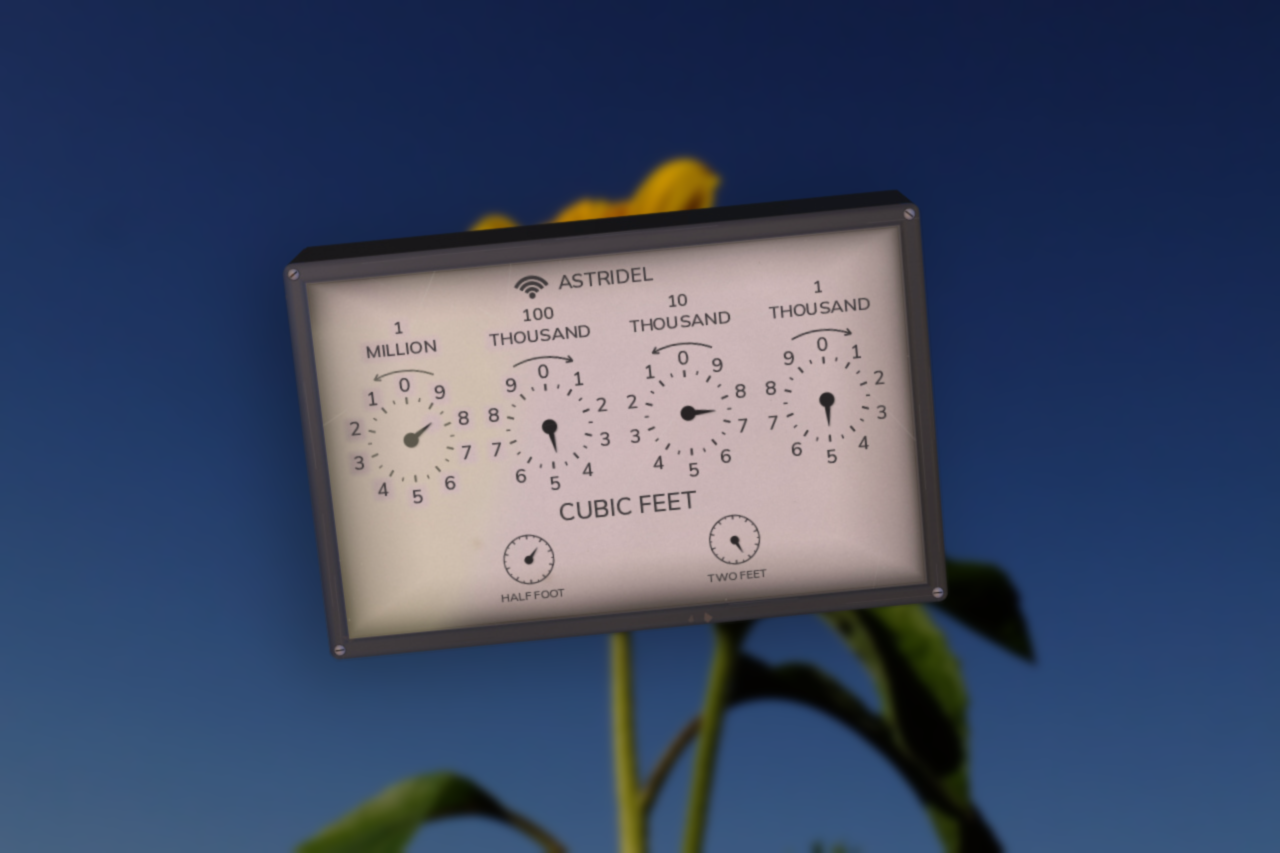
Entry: 847500 ft³
